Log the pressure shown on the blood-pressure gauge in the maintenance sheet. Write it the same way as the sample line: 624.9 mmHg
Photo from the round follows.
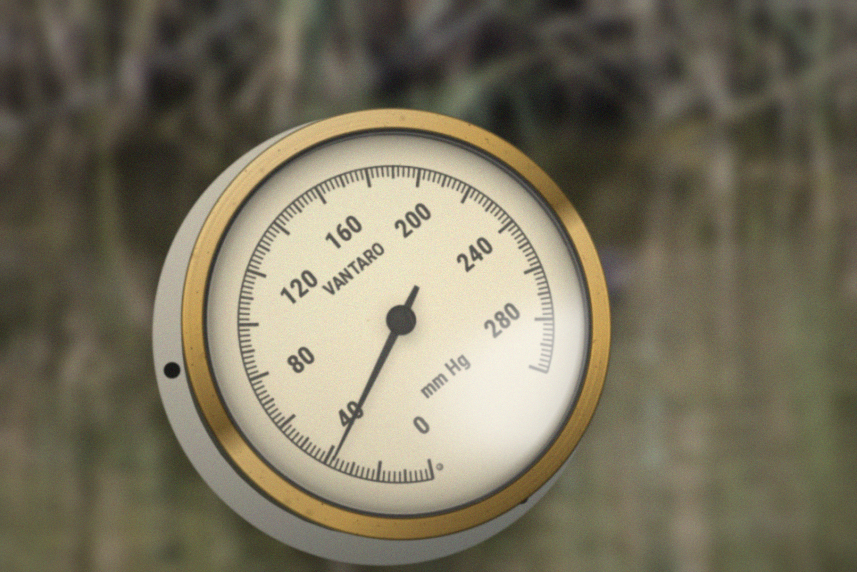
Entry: 38 mmHg
